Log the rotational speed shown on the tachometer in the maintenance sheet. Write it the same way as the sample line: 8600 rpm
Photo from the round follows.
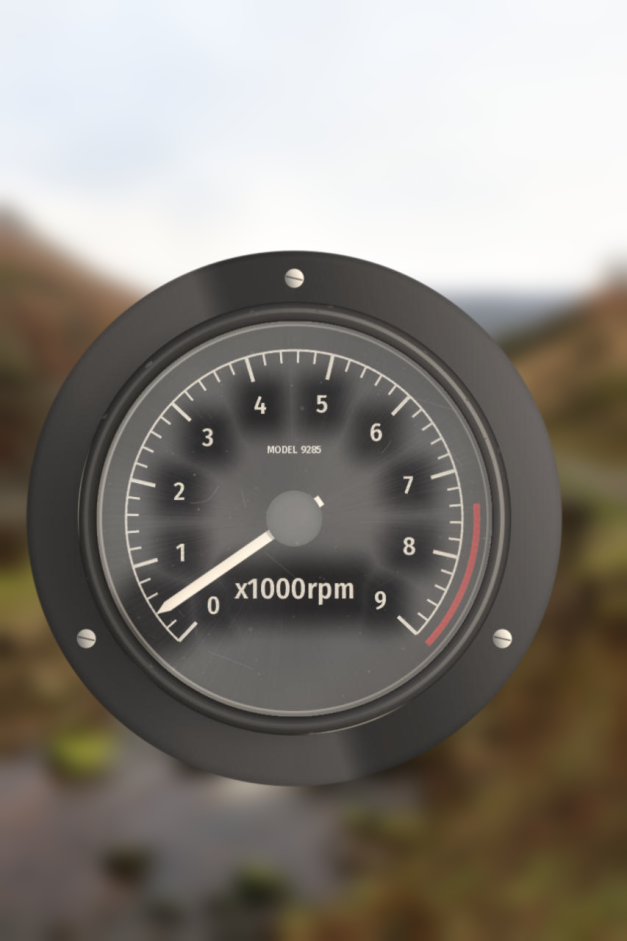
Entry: 400 rpm
